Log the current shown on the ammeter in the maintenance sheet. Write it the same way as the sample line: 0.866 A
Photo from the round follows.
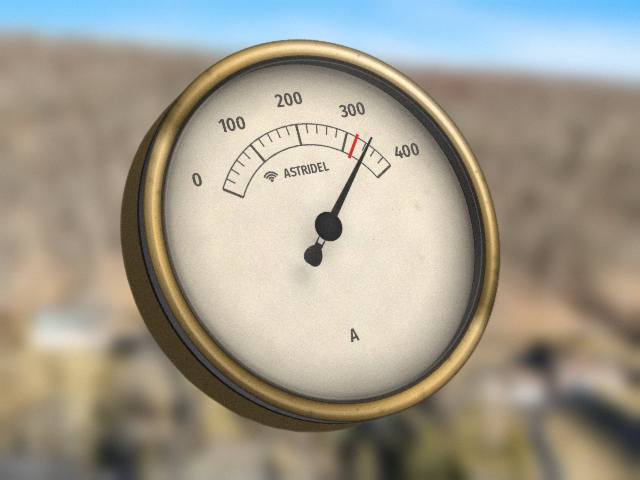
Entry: 340 A
